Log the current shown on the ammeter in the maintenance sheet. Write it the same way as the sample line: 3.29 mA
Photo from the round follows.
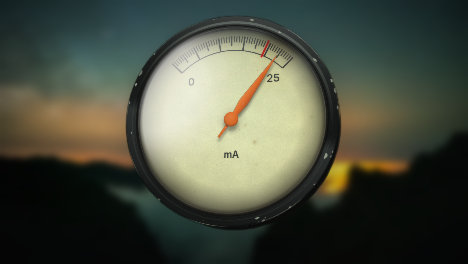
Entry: 22.5 mA
